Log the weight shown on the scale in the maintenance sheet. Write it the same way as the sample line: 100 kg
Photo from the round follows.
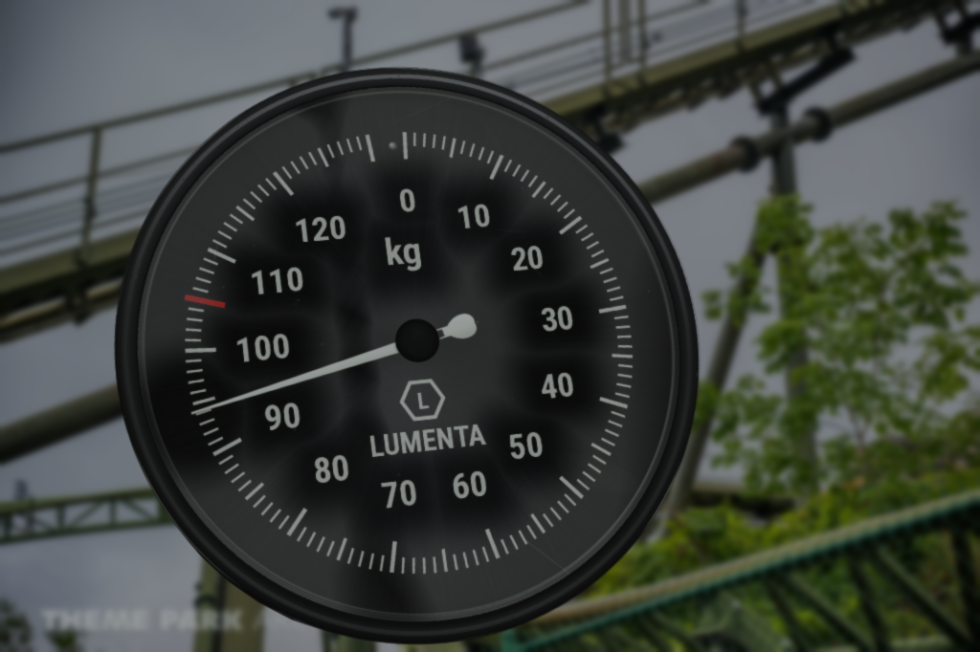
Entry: 94 kg
